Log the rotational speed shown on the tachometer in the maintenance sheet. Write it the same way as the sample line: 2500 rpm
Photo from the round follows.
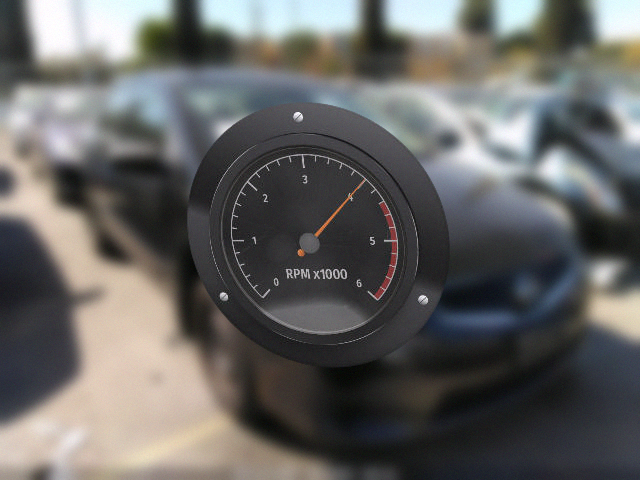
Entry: 4000 rpm
